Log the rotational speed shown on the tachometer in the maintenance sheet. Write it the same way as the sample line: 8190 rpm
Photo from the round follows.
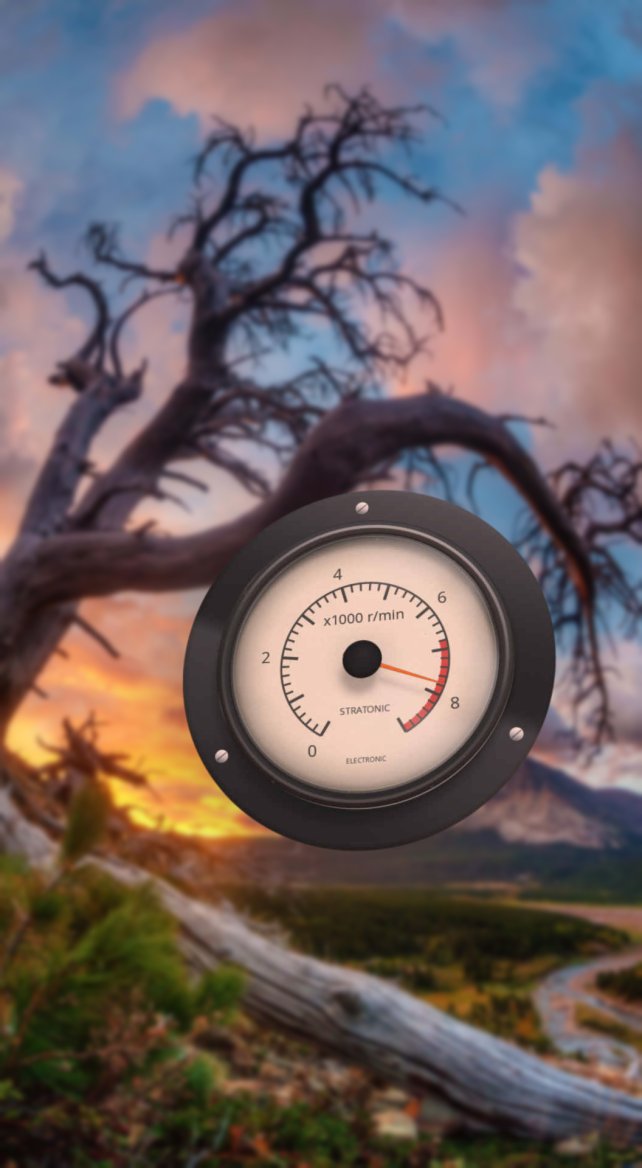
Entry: 7800 rpm
